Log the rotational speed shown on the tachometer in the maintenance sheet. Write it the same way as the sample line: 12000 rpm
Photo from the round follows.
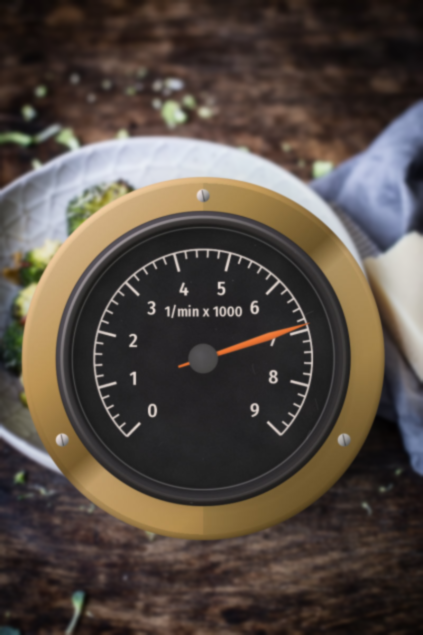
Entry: 6900 rpm
